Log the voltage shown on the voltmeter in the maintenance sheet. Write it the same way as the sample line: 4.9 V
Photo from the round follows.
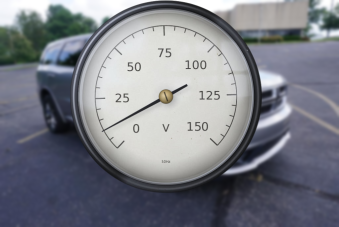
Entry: 10 V
